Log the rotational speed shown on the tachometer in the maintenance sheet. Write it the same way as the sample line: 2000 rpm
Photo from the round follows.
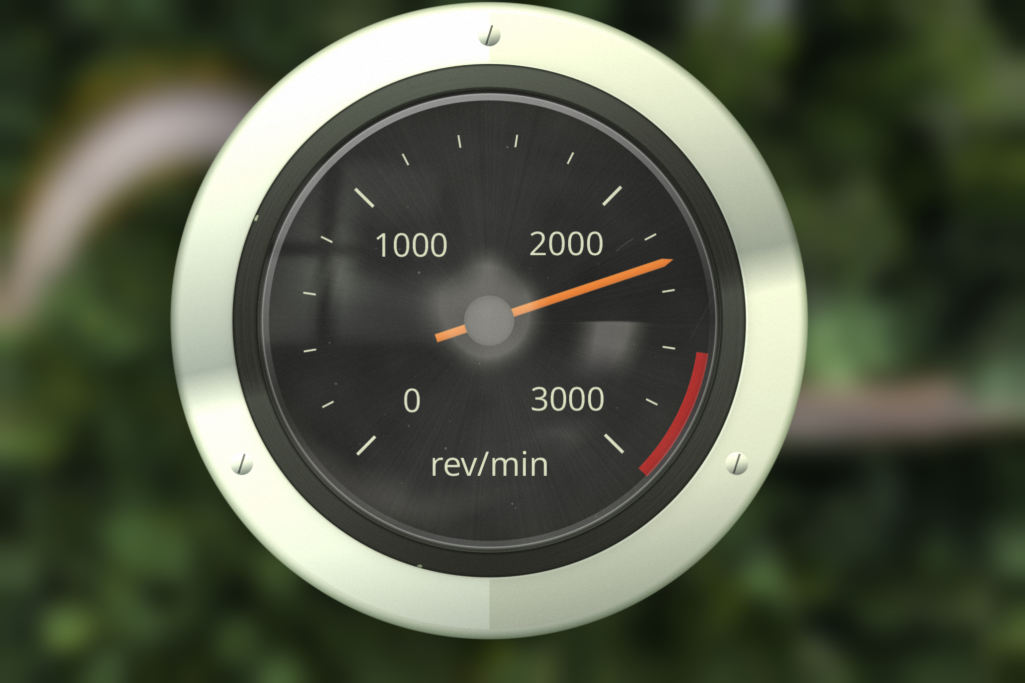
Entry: 2300 rpm
